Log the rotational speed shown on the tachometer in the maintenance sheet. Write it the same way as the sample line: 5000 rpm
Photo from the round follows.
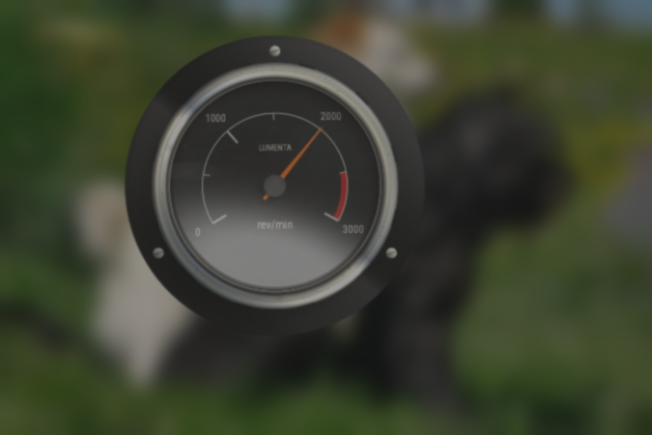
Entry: 2000 rpm
